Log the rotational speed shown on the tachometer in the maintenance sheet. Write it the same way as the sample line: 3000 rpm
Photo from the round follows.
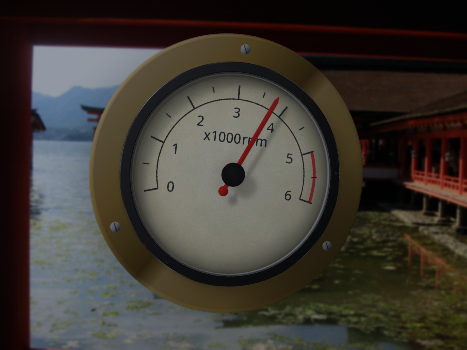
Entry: 3750 rpm
